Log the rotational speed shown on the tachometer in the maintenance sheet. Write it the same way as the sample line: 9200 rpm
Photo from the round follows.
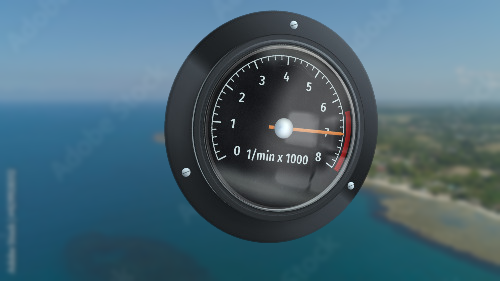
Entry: 7000 rpm
